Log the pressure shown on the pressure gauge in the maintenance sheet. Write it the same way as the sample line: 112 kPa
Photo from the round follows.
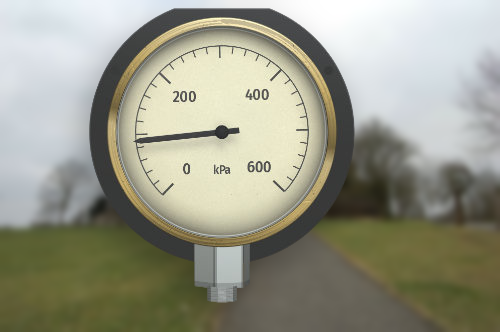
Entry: 90 kPa
